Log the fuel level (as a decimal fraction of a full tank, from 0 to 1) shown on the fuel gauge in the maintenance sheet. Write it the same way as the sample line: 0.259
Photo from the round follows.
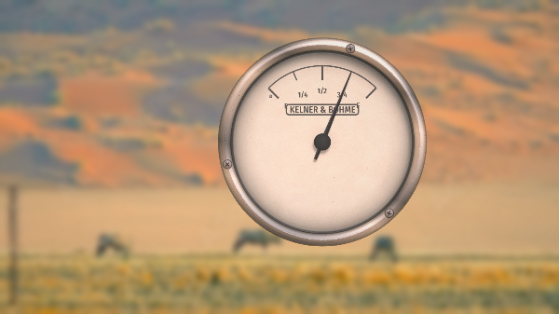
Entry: 0.75
